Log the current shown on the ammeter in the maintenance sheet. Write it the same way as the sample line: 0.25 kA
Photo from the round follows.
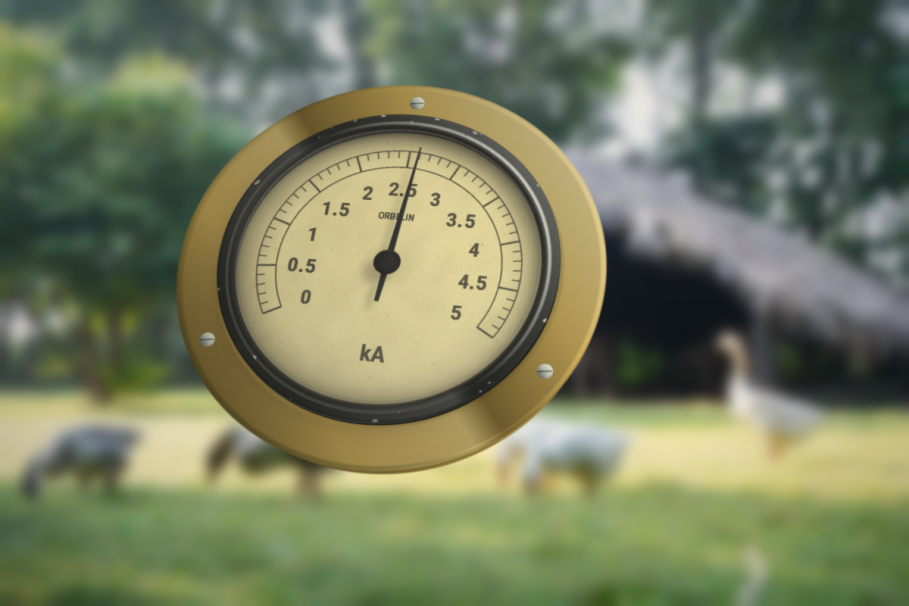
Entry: 2.6 kA
